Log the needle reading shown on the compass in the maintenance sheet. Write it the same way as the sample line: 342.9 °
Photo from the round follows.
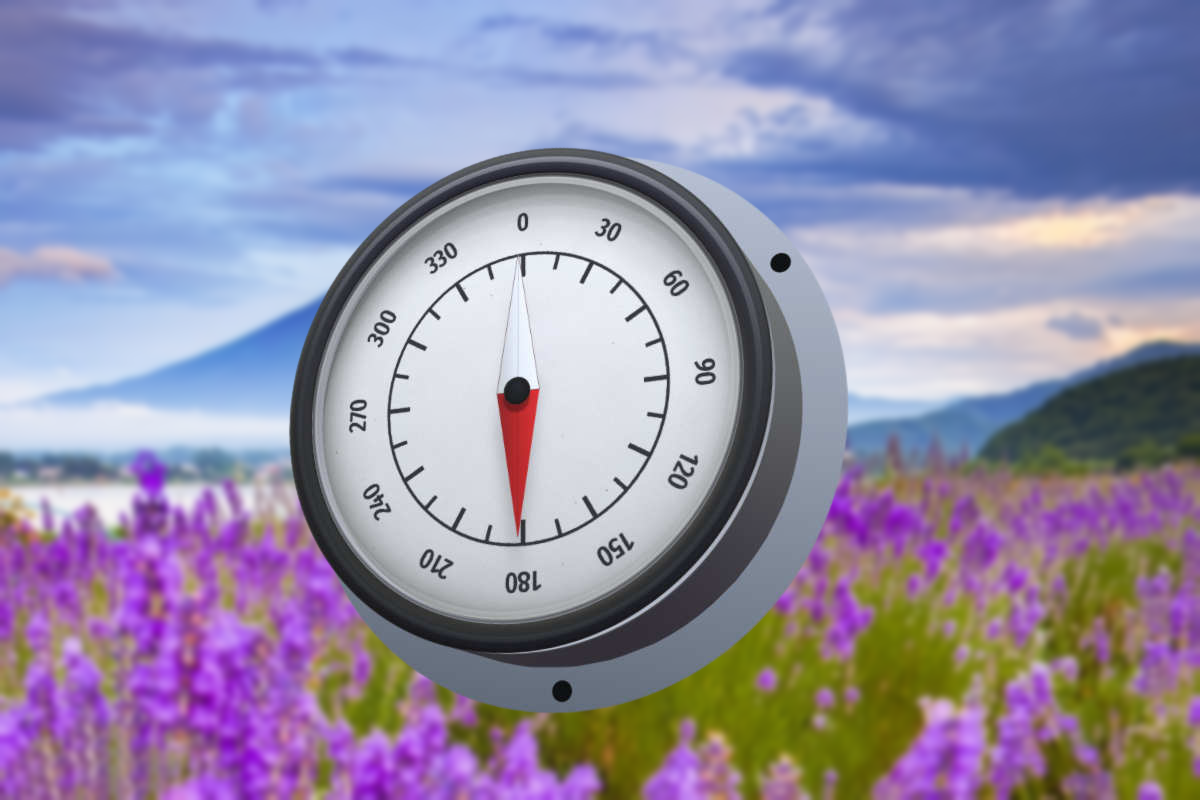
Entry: 180 °
